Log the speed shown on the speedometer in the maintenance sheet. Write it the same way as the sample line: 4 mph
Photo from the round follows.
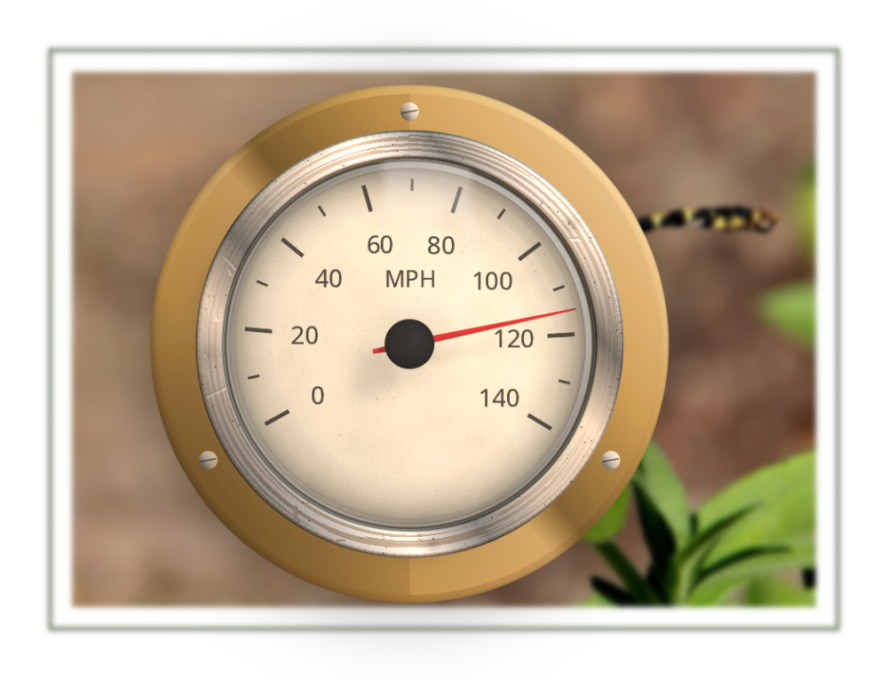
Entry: 115 mph
